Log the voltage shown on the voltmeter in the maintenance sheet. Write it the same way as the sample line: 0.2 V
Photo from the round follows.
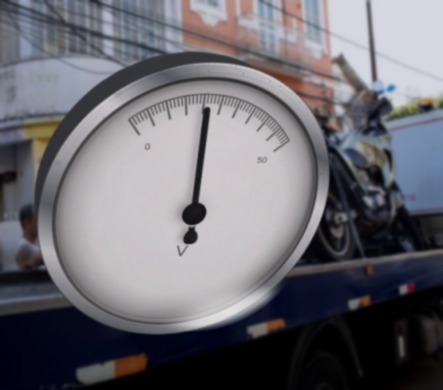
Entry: 20 V
